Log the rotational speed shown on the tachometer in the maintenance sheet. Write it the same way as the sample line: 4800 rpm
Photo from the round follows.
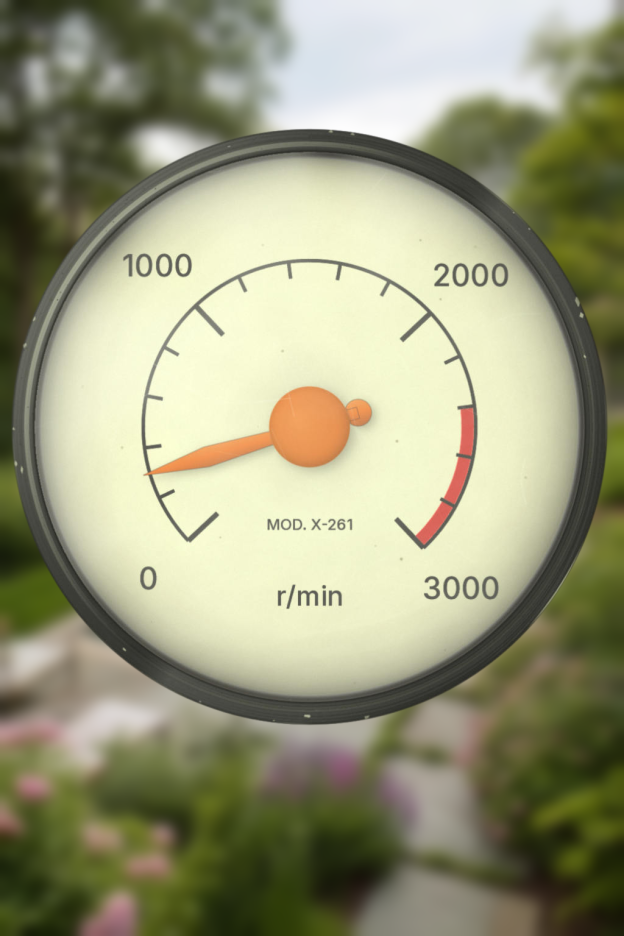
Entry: 300 rpm
